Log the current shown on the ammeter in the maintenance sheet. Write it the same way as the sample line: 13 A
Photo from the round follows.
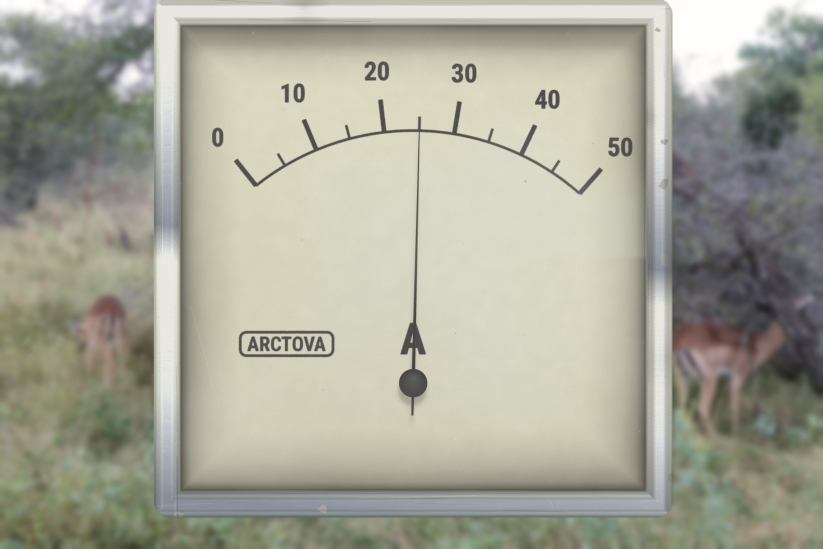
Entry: 25 A
